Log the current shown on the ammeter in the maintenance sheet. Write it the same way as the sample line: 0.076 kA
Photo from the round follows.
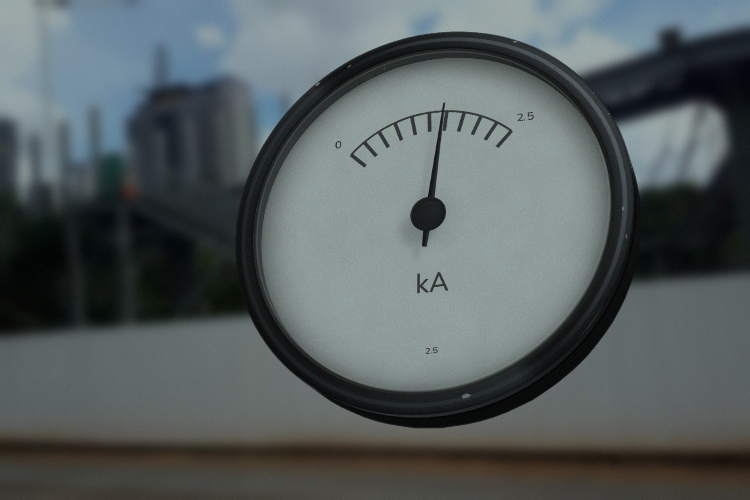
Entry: 1.5 kA
